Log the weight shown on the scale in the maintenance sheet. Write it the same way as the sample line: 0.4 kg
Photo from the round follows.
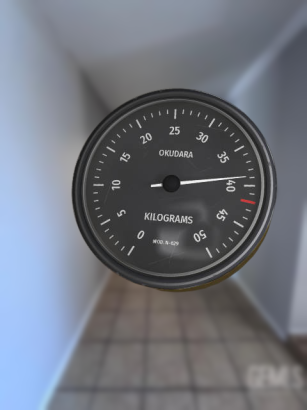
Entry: 39 kg
